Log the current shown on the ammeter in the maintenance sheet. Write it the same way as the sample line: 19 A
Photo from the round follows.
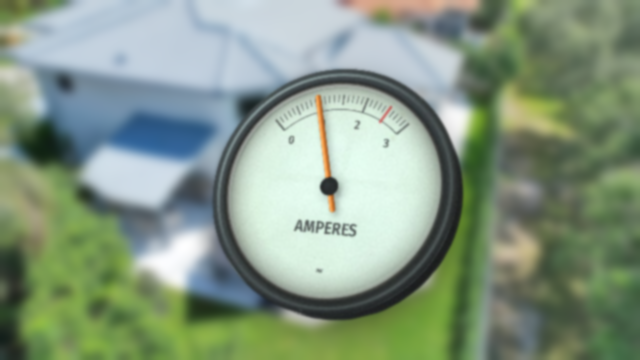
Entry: 1 A
